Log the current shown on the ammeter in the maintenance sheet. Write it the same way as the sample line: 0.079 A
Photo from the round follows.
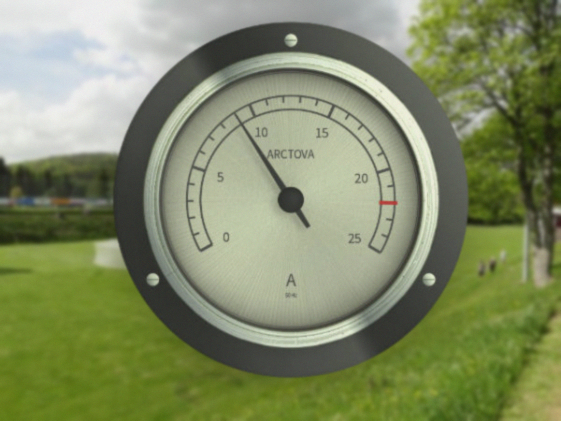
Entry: 9 A
